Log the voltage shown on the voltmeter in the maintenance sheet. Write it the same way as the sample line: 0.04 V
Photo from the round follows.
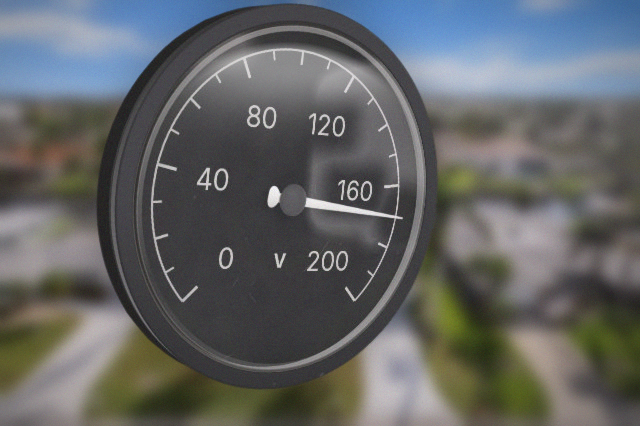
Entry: 170 V
